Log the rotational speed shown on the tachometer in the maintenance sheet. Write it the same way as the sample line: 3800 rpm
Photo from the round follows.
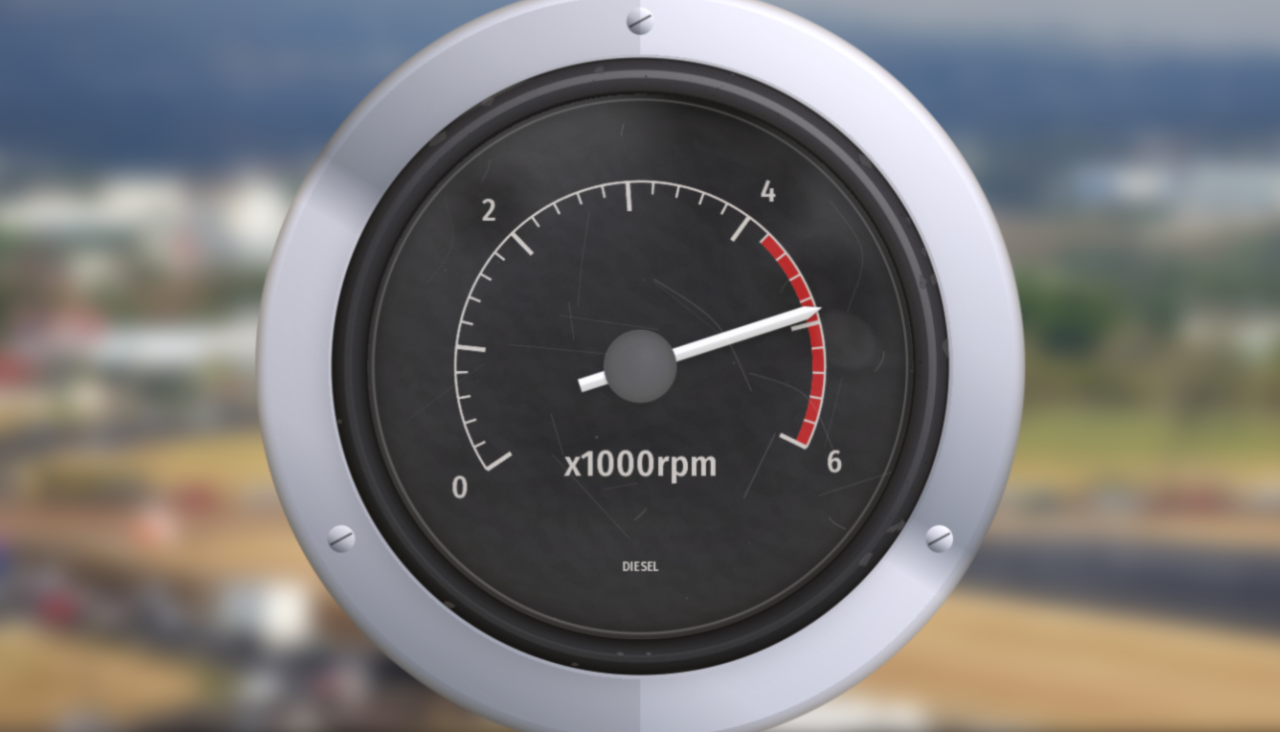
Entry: 4900 rpm
